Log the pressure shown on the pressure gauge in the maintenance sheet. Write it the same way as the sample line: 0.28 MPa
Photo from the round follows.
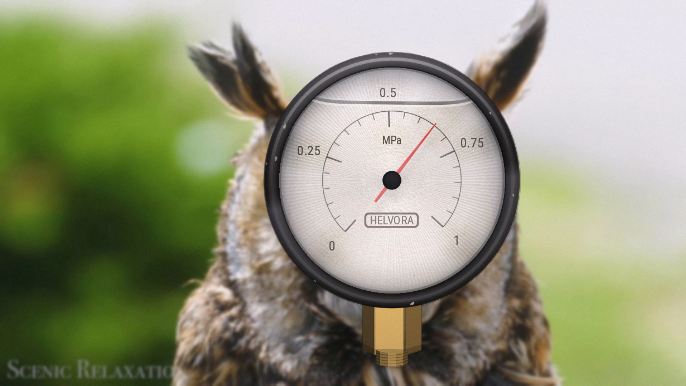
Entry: 0.65 MPa
